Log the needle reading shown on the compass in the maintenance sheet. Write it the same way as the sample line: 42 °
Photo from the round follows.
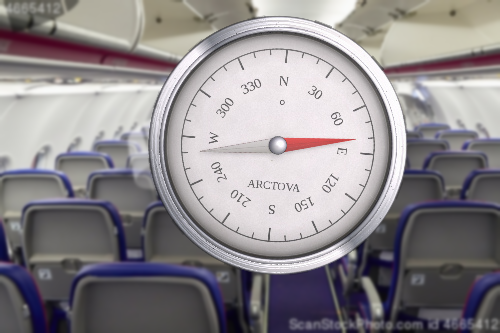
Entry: 80 °
